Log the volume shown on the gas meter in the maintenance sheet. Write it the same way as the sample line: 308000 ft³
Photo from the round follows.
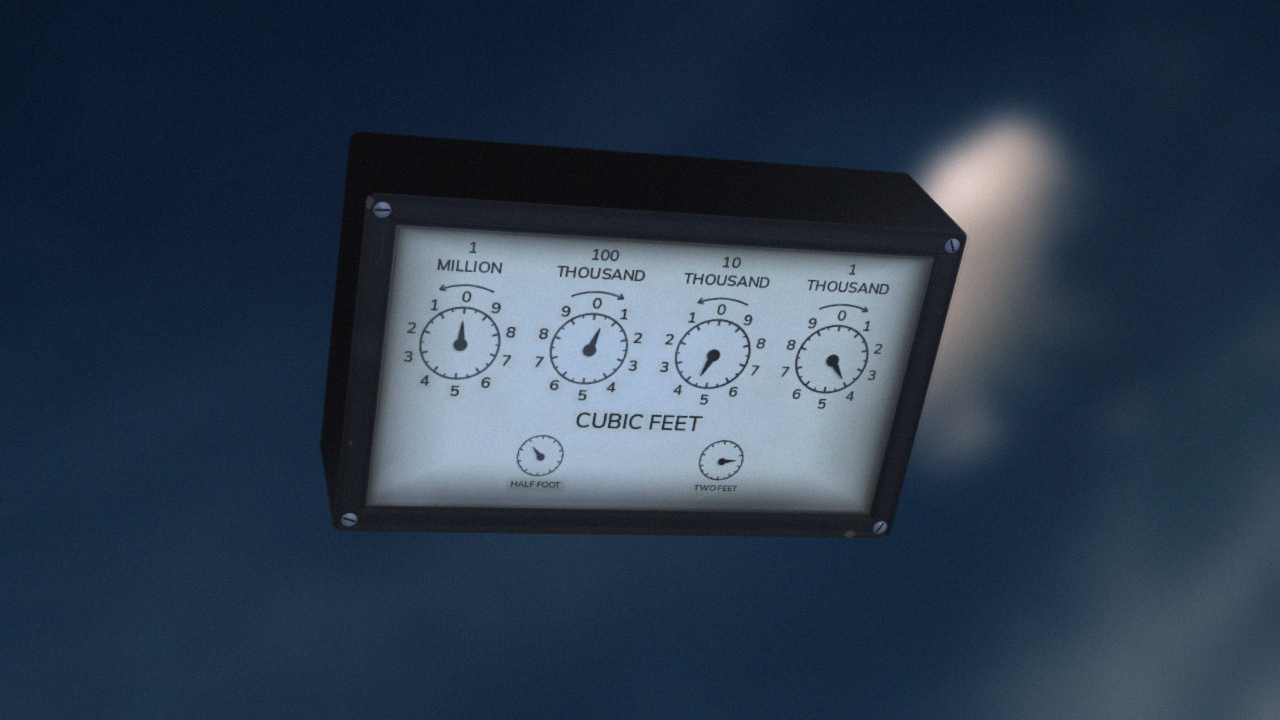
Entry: 4400 ft³
